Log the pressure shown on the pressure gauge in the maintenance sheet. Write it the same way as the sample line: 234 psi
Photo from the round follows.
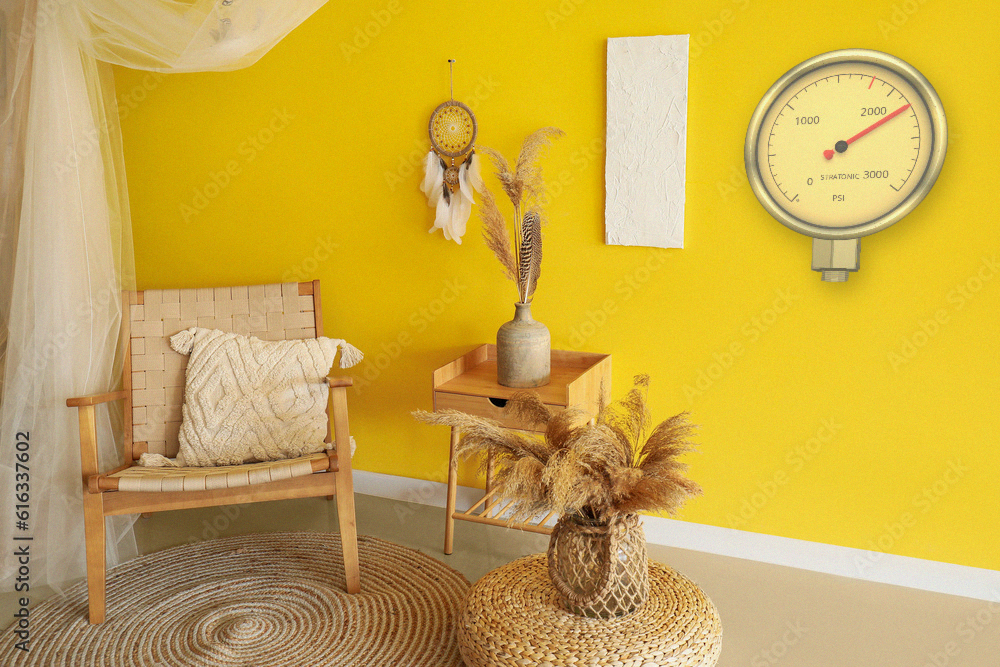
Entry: 2200 psi
